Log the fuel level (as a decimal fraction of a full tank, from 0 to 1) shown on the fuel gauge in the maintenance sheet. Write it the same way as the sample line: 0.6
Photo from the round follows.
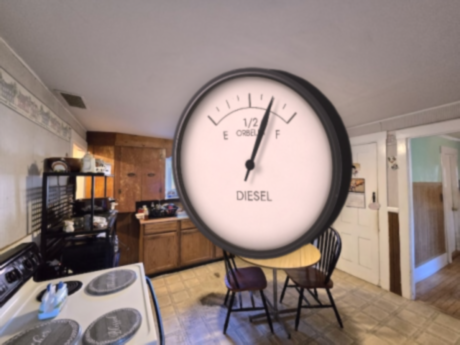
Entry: 0.75
